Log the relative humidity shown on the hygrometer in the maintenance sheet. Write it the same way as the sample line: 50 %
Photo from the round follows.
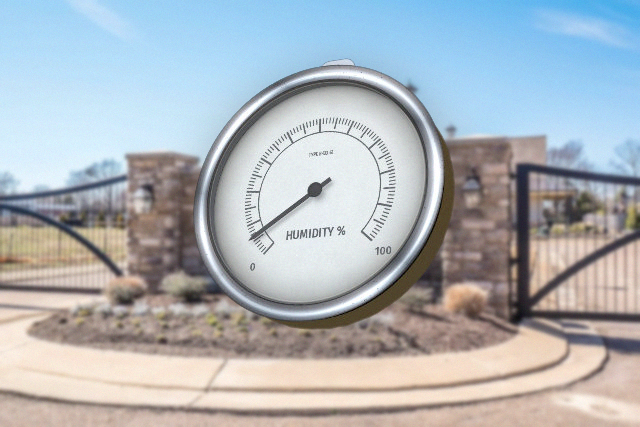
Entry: 5 %
